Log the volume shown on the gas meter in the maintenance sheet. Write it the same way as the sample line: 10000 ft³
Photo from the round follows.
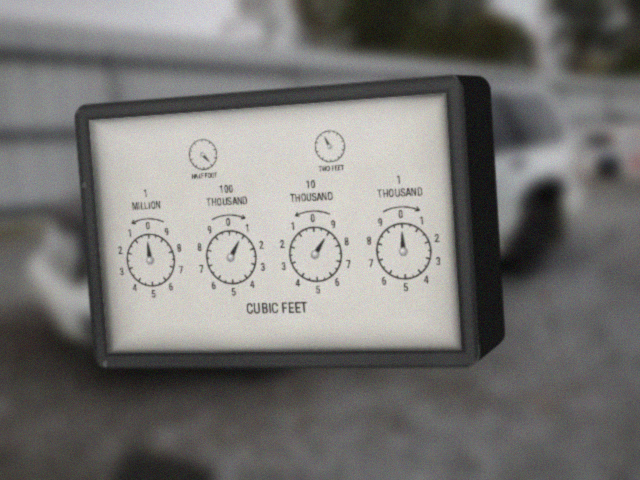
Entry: 9000 ft³
